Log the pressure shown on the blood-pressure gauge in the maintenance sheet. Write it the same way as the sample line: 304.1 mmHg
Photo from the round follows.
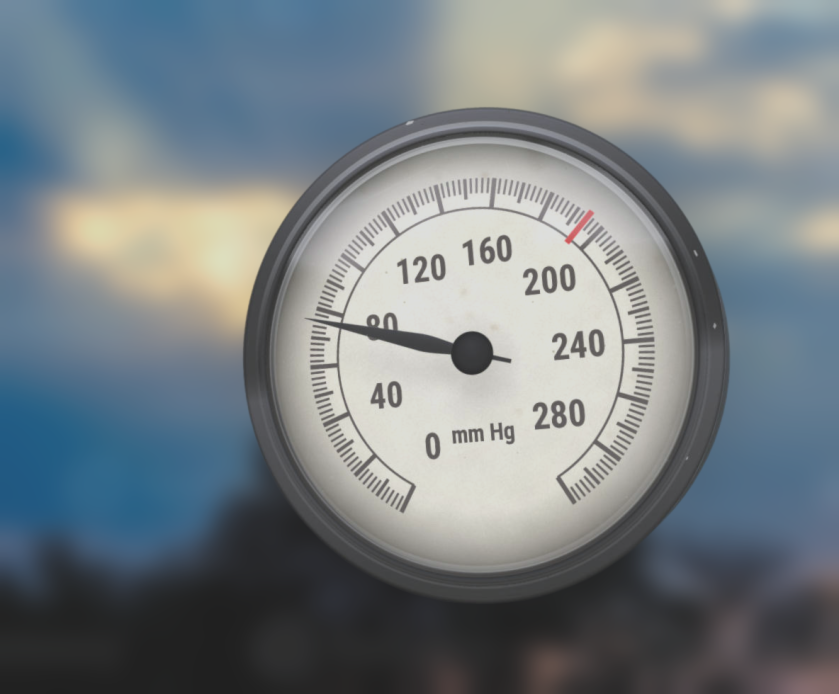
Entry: 76 mmHg
